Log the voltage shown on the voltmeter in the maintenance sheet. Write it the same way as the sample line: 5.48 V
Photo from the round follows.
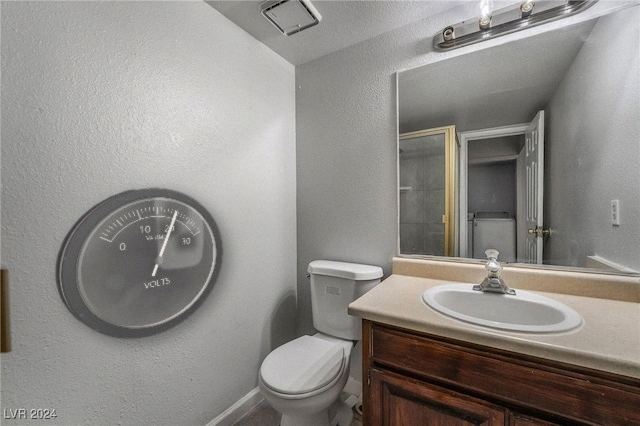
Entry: 20 V
